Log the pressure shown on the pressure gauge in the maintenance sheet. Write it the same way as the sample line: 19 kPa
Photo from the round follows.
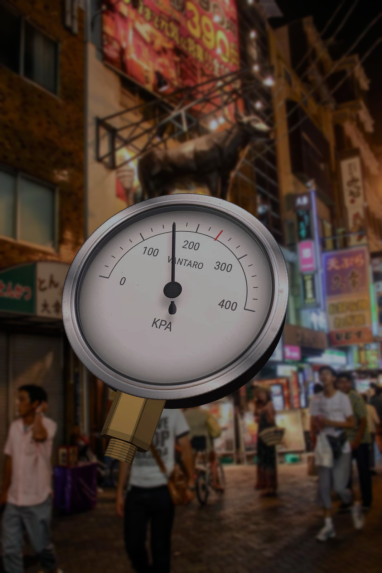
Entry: 160 kPa
